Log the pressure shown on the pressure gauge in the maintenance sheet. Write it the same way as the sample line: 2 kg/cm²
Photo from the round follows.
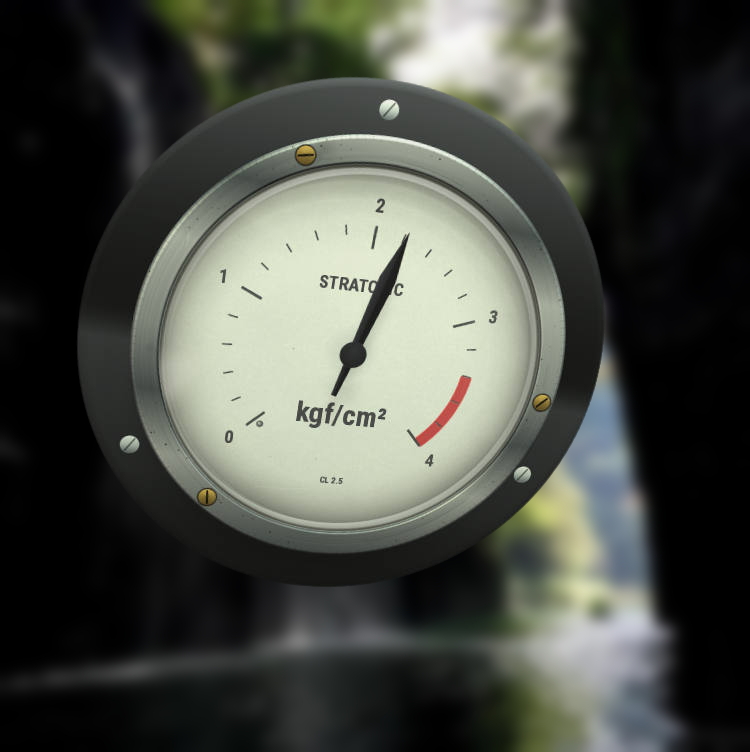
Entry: 2.2 kg/cm²
